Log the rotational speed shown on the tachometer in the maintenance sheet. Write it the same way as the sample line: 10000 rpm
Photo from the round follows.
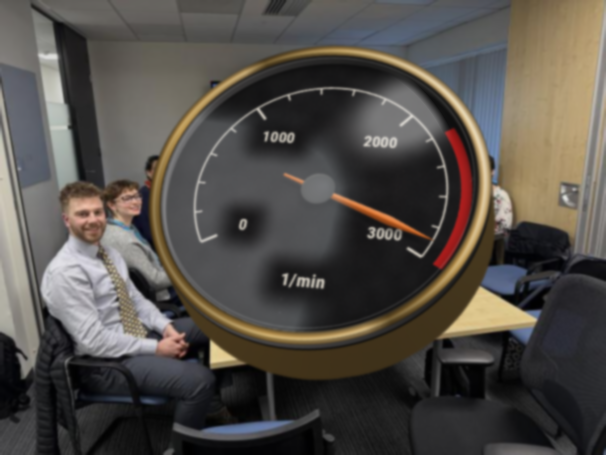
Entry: 2900 rpm
